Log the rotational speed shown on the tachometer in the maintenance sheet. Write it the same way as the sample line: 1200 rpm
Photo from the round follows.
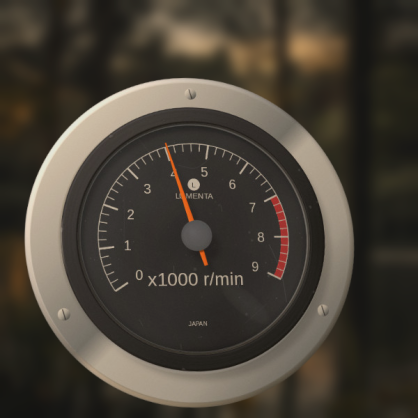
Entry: 4000 rpm
